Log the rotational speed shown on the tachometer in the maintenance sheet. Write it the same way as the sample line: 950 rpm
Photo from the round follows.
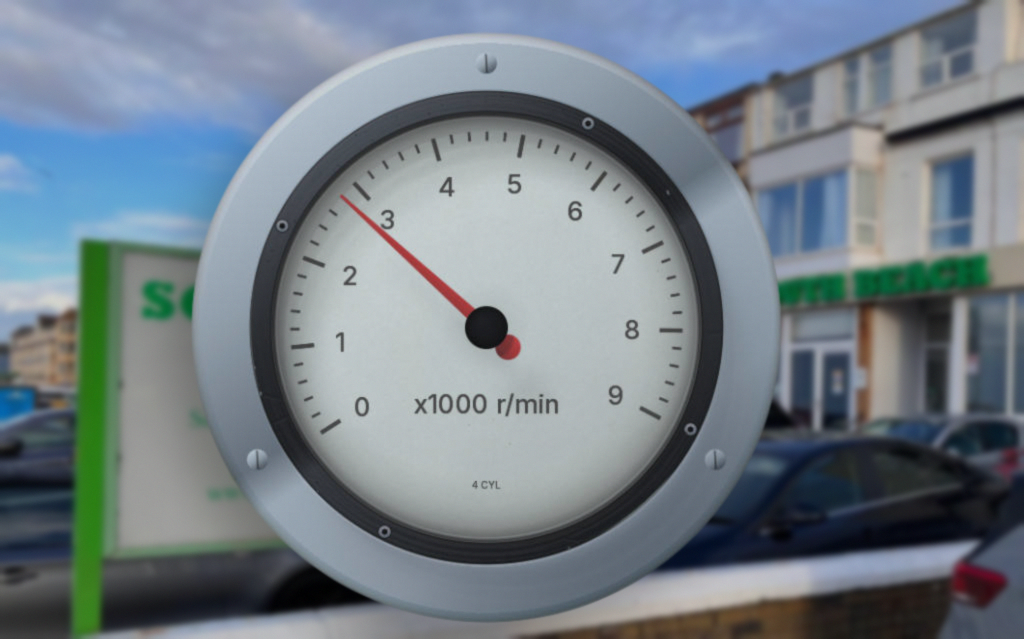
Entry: 2800 rpm
